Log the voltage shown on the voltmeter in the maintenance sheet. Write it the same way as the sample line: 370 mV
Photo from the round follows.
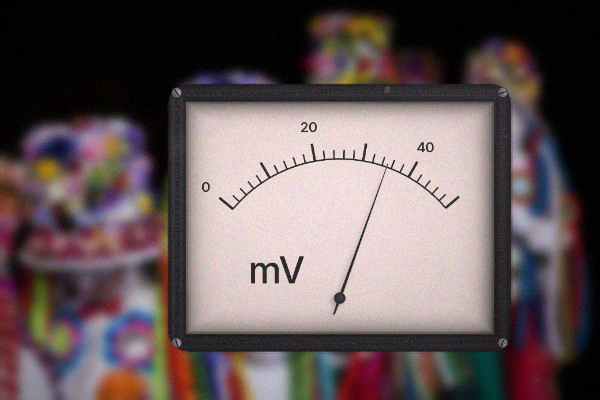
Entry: 35 mV
